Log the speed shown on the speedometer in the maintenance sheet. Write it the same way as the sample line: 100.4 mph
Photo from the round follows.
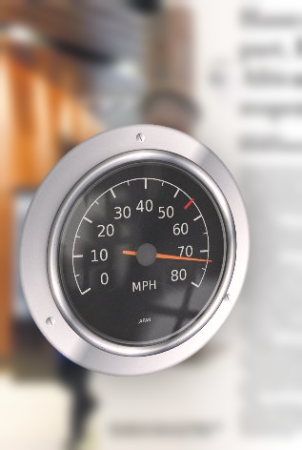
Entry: 72.5 mph
